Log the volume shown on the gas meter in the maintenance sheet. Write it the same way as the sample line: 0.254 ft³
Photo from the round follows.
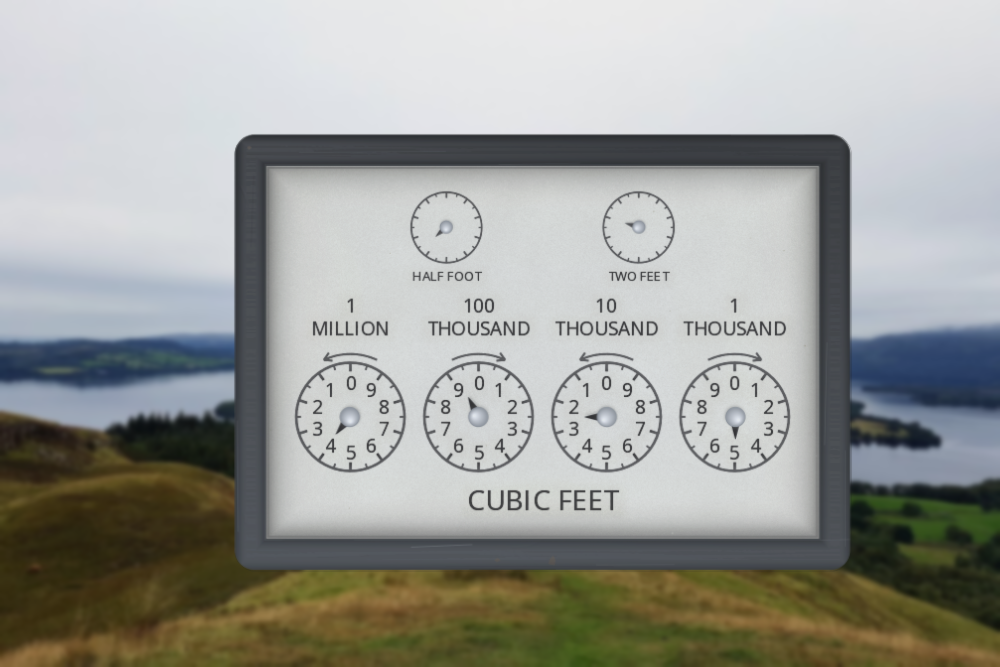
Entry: 392500 ft³
